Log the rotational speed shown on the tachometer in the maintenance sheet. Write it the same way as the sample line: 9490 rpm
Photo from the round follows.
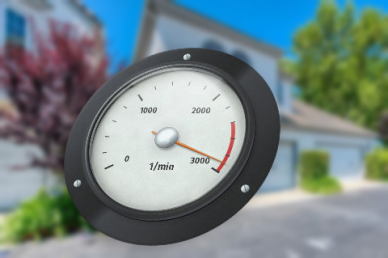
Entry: 2900 rpm
